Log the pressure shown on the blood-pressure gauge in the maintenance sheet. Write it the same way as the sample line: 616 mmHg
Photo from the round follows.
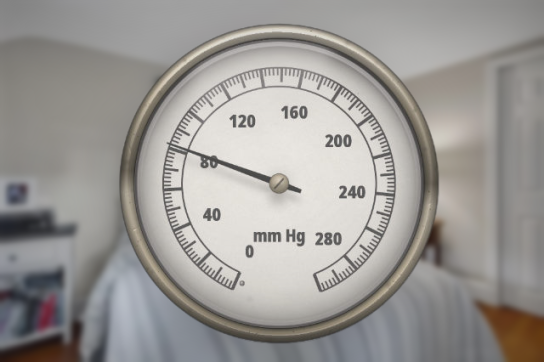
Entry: 82 mmHg
